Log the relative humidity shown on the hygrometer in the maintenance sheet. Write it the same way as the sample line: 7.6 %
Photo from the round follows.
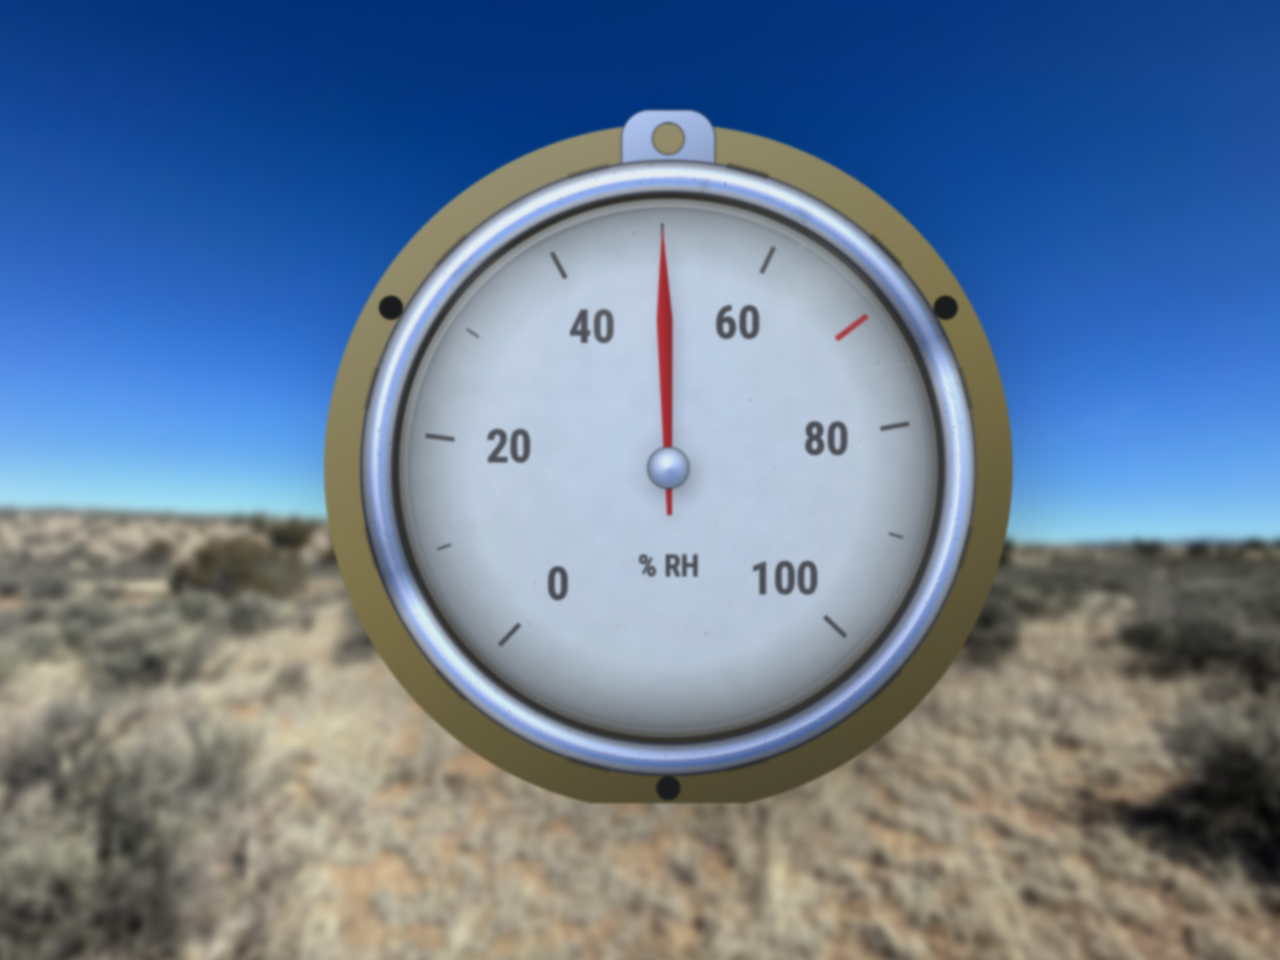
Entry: 50 %
